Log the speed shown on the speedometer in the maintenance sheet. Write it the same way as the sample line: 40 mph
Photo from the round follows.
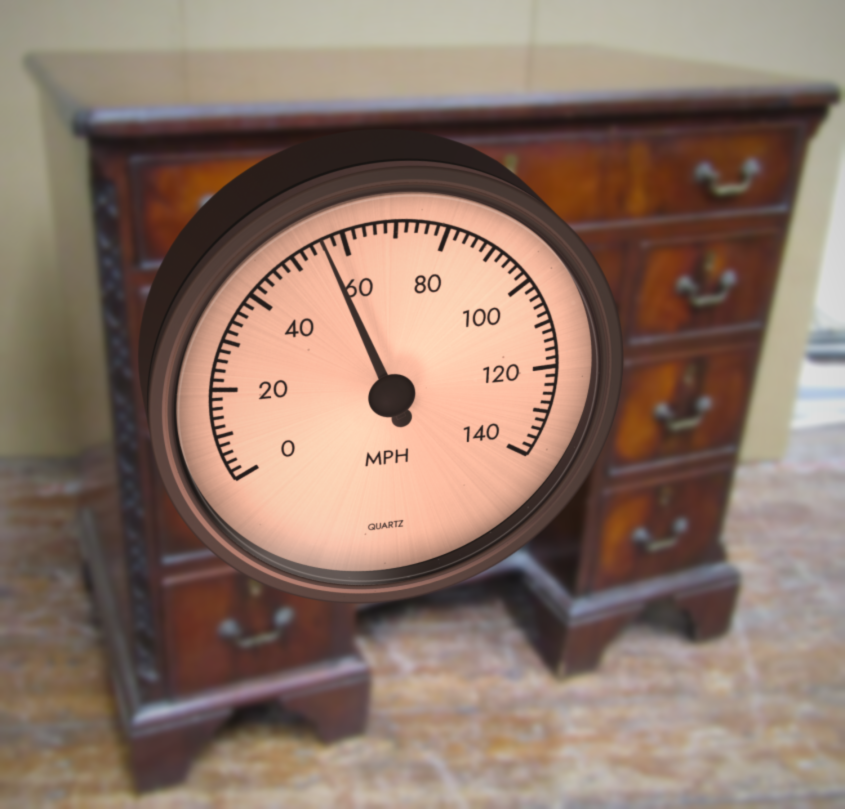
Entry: 56 mph
